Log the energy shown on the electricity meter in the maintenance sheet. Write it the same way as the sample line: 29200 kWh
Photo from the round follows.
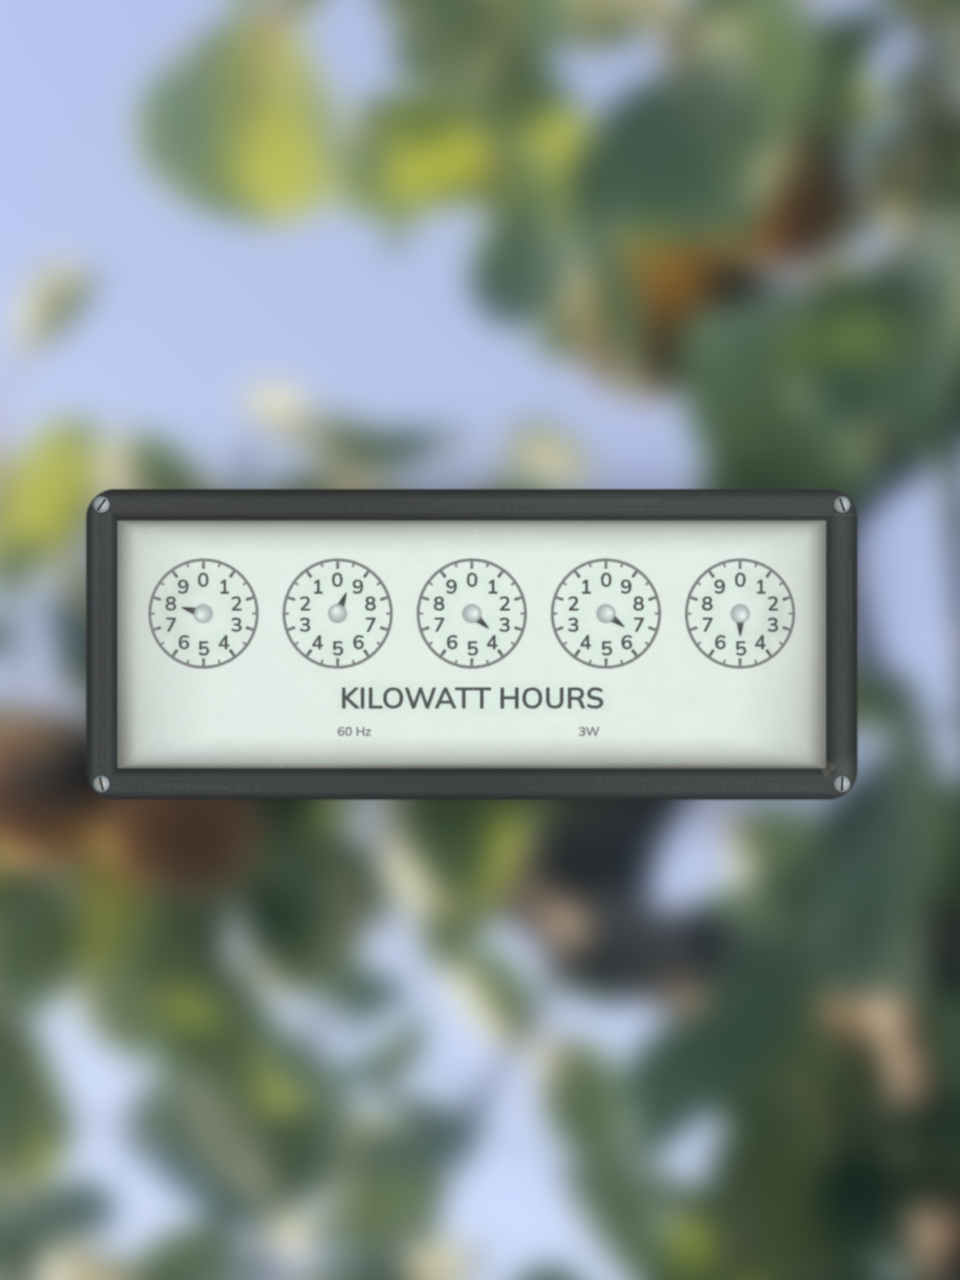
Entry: 79365 kWh
